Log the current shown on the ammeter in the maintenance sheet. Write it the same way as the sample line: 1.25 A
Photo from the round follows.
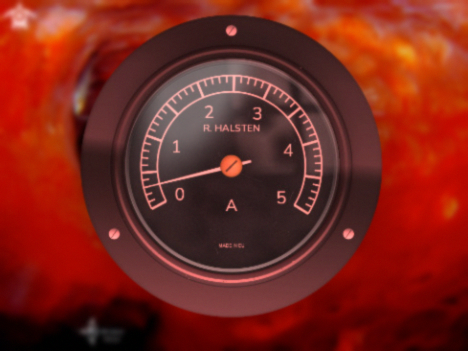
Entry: 0.3 A
